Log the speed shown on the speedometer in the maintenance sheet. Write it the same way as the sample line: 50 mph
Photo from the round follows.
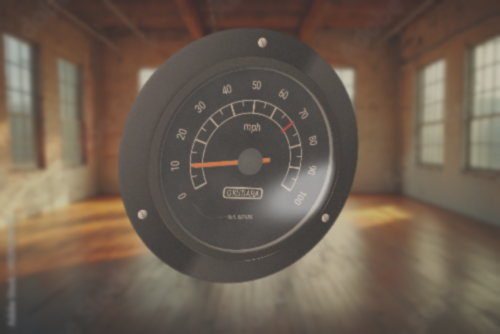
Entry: 10 mph
